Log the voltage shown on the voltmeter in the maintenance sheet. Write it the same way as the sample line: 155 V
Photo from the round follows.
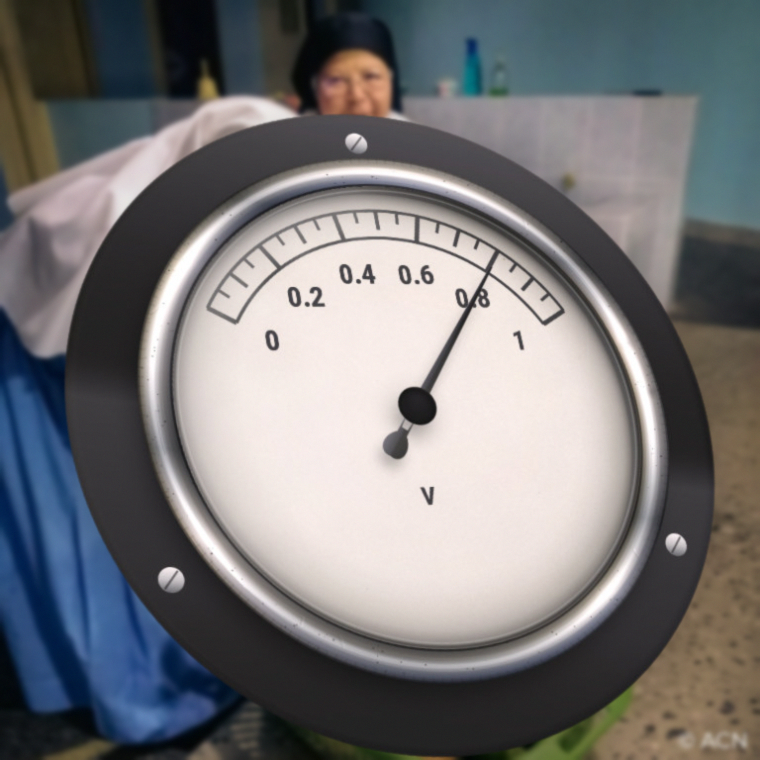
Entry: 0.8 V
